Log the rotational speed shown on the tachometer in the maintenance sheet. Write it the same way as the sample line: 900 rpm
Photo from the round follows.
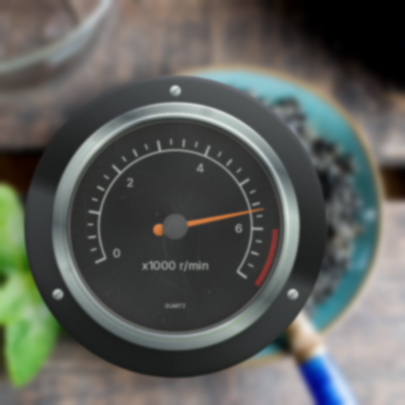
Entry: 5625 rpm
